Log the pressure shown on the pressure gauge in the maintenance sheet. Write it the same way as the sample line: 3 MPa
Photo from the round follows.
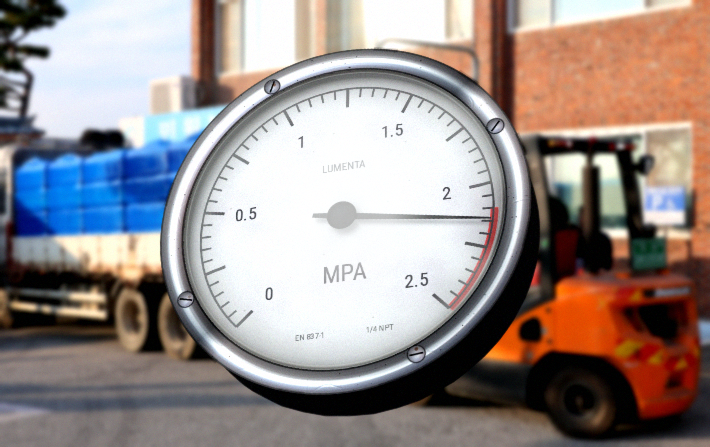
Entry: 2.15 MPa
